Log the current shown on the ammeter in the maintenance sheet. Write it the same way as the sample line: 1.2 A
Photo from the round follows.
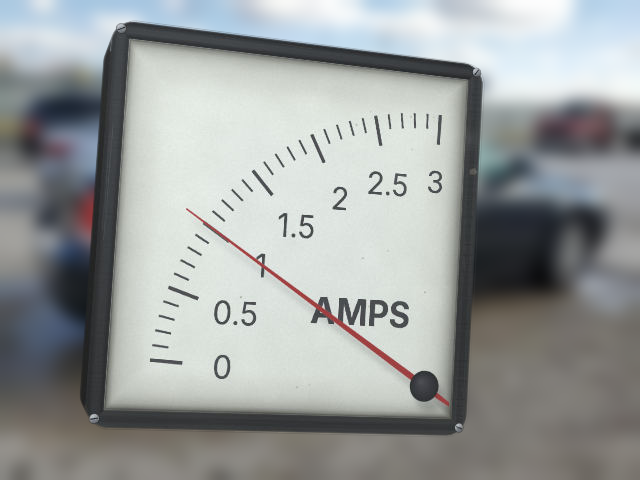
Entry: 1 A
